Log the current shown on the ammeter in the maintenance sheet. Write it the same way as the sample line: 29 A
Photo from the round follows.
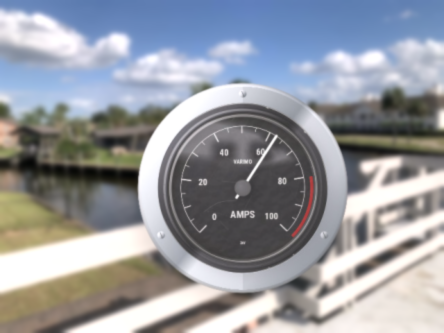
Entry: 62.5 A
